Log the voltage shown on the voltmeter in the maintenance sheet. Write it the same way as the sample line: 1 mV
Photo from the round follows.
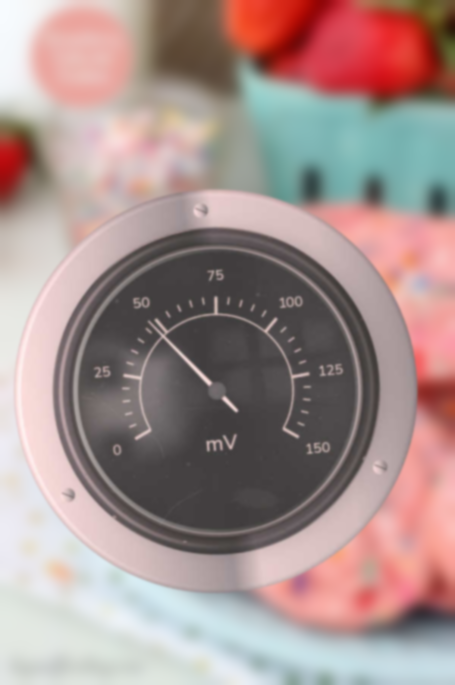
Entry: 47.5 mV
